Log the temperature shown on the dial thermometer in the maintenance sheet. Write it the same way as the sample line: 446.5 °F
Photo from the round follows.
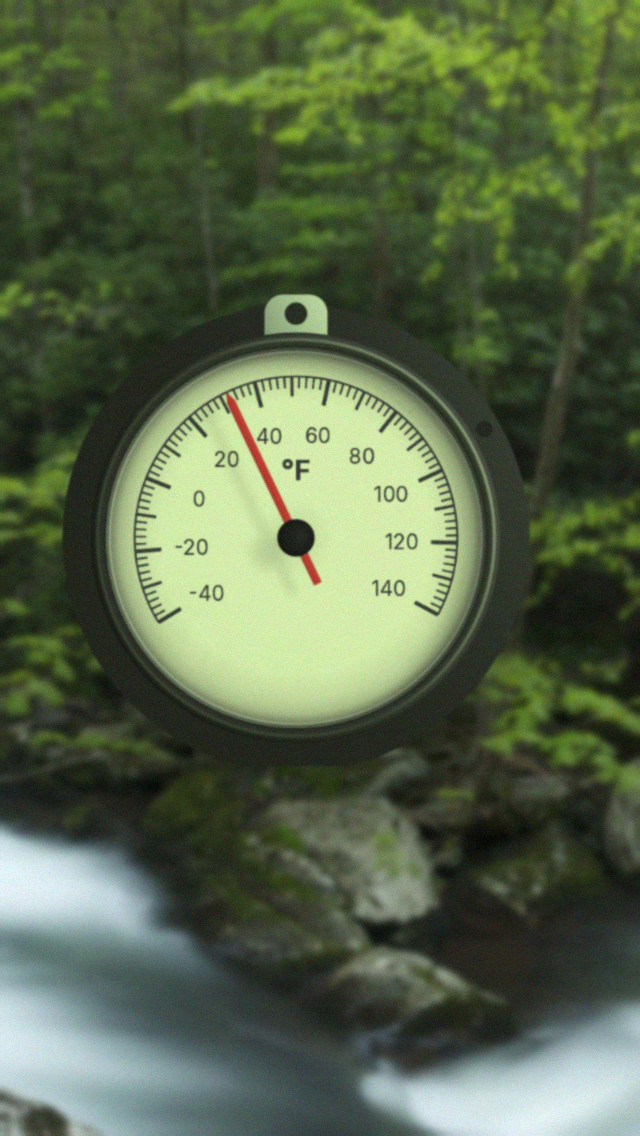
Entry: 32 °F
